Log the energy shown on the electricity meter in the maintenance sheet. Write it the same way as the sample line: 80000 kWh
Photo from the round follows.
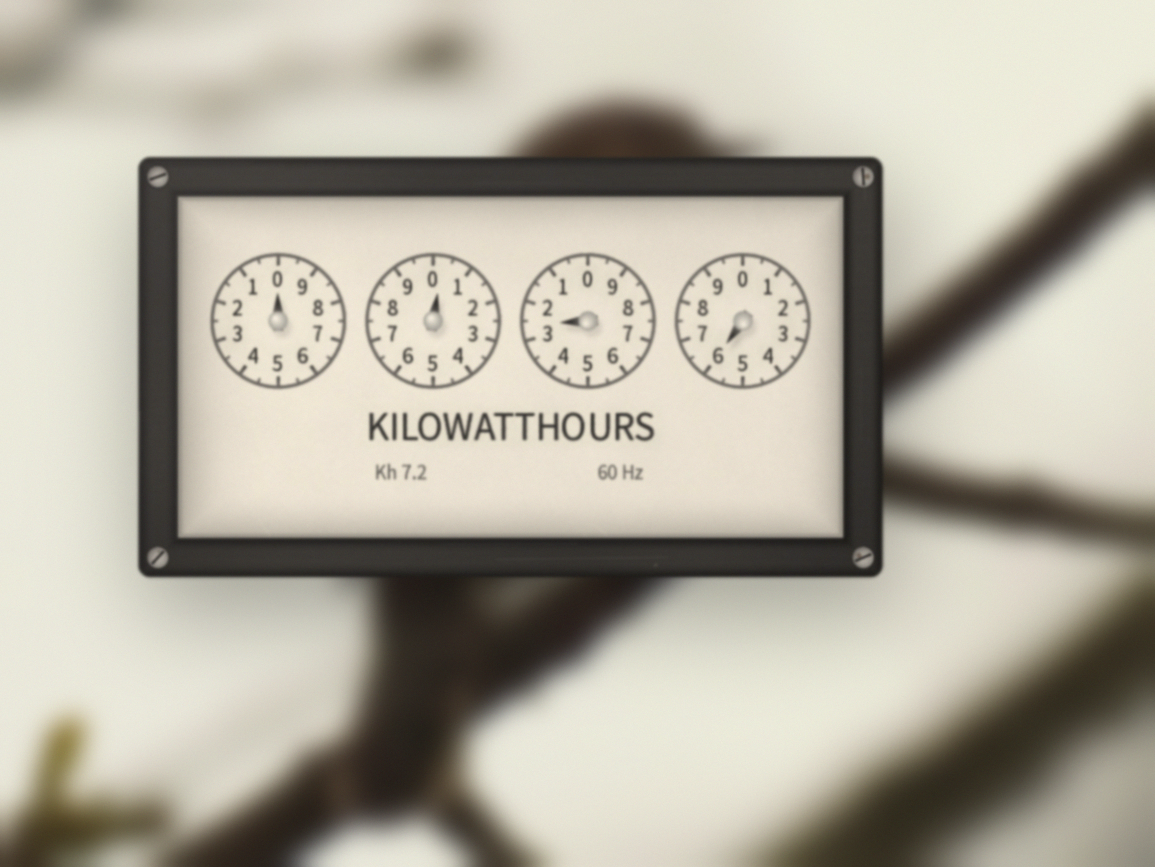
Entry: 26 kWh
